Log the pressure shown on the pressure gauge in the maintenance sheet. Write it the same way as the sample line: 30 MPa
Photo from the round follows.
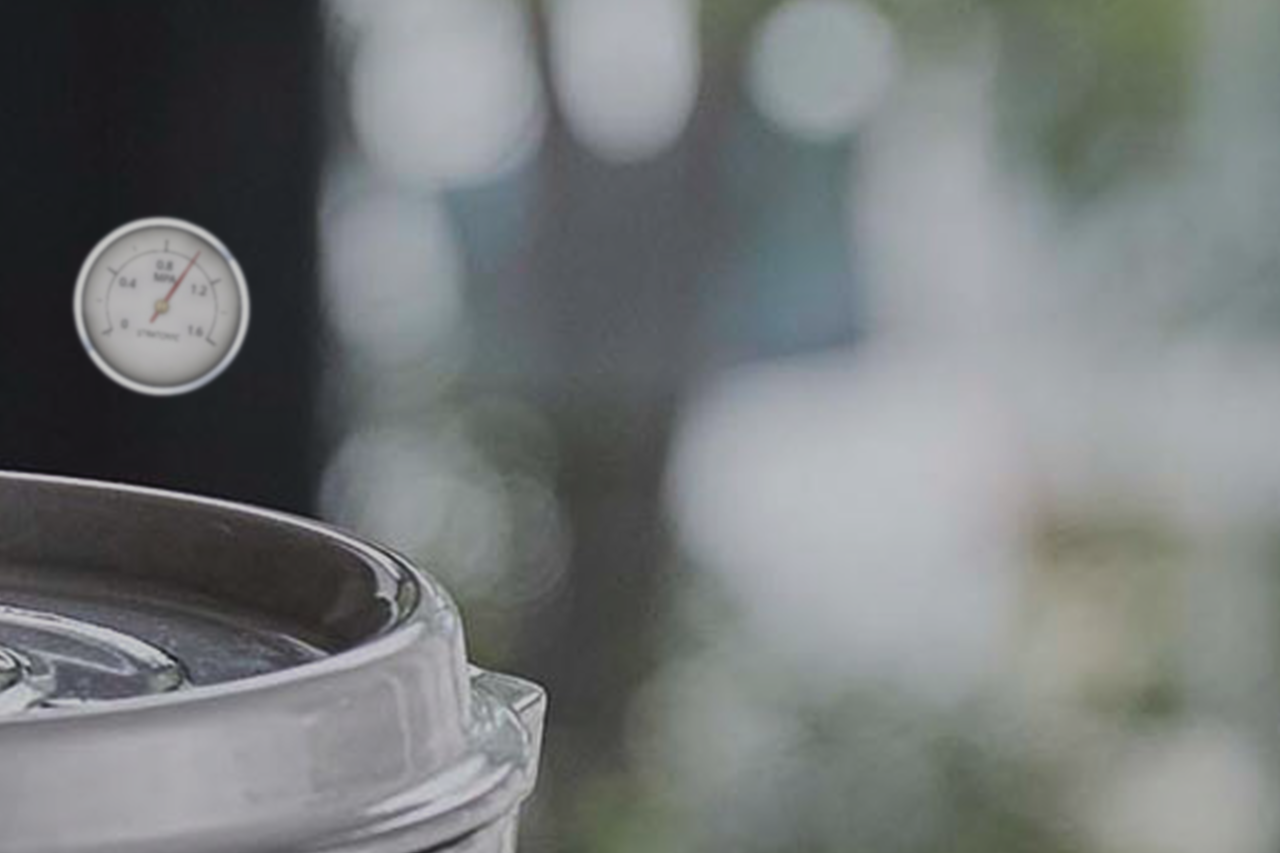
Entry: 1 MPa
